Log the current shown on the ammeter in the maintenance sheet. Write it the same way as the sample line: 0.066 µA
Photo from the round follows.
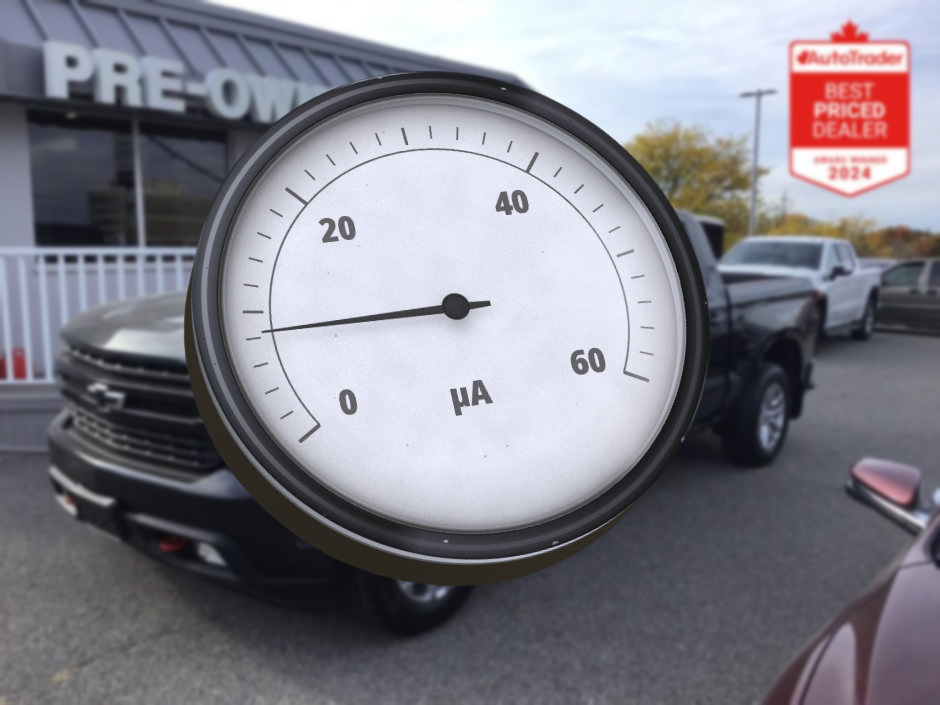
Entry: 8 µA
